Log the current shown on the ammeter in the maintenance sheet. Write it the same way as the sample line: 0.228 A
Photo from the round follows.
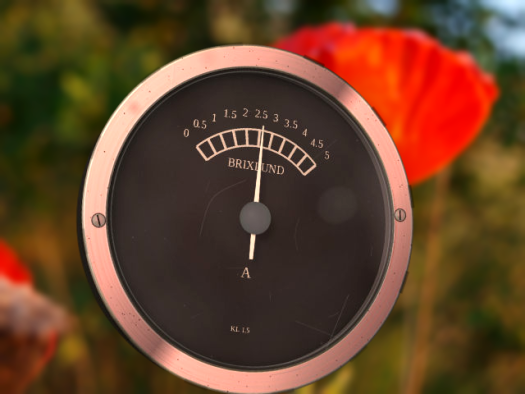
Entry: 2.5 A
